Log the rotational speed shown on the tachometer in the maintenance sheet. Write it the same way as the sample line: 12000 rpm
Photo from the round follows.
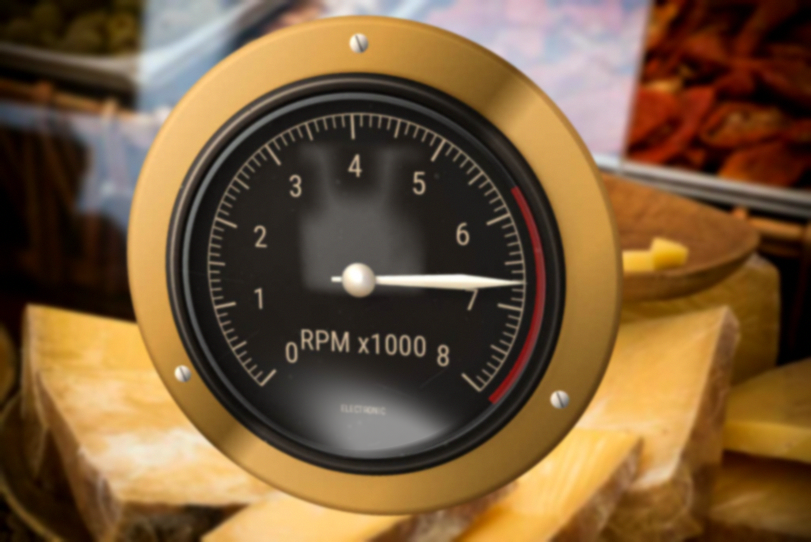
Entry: 6700 rpm
